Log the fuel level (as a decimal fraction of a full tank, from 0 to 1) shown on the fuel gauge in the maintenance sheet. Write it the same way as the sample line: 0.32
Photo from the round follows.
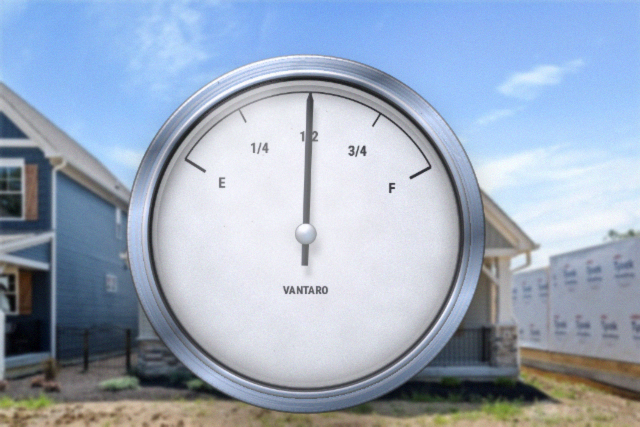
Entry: 0.5
